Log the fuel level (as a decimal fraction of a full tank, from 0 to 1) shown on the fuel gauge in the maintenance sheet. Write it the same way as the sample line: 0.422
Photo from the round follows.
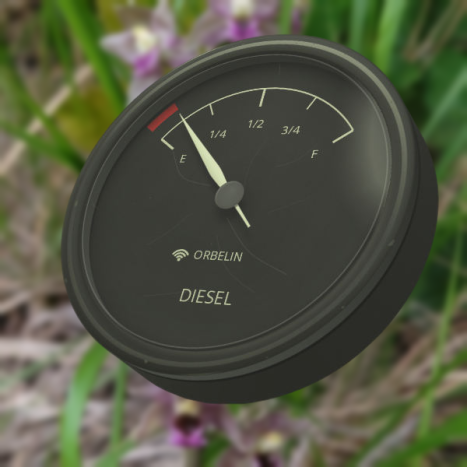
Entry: 0.125
